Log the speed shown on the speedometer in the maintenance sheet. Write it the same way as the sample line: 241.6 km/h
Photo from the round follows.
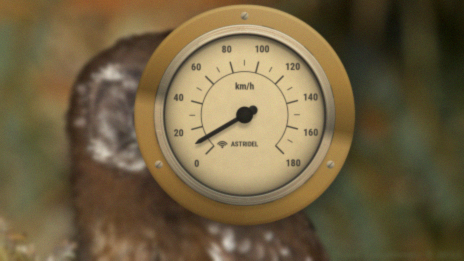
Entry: 10 km/h
